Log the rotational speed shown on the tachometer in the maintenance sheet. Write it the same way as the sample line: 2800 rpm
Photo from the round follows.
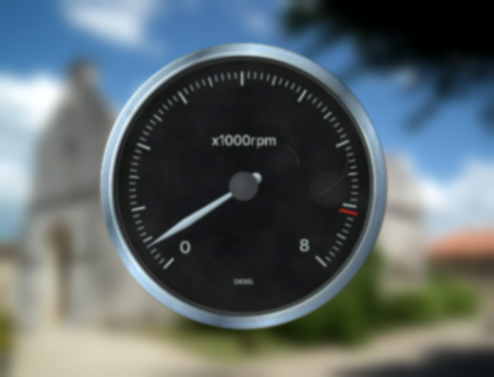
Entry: 400 rpm
